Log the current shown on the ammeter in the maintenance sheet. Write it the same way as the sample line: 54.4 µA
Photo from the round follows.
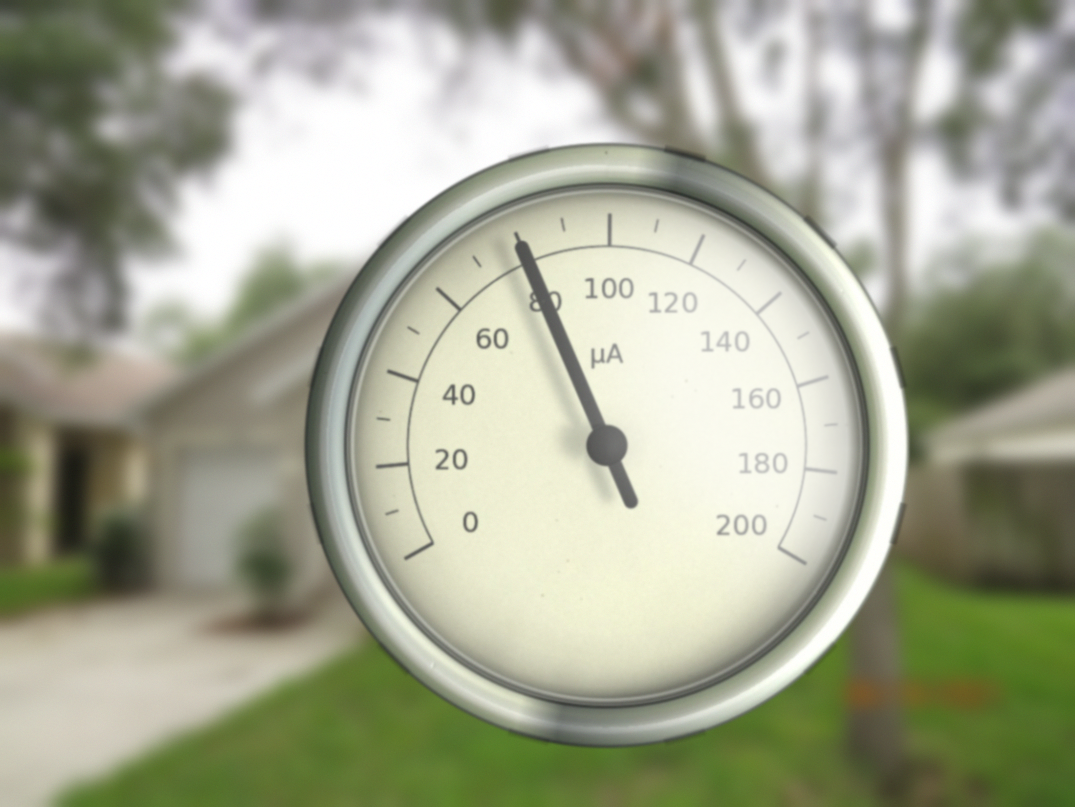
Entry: 80 µA
